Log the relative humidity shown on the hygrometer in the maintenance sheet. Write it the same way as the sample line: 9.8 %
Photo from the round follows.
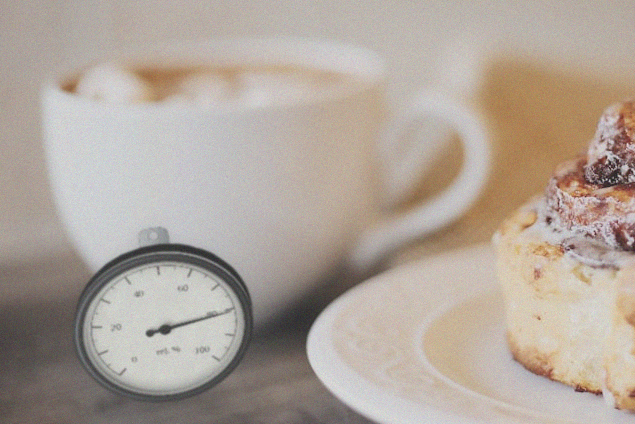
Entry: 80 %
